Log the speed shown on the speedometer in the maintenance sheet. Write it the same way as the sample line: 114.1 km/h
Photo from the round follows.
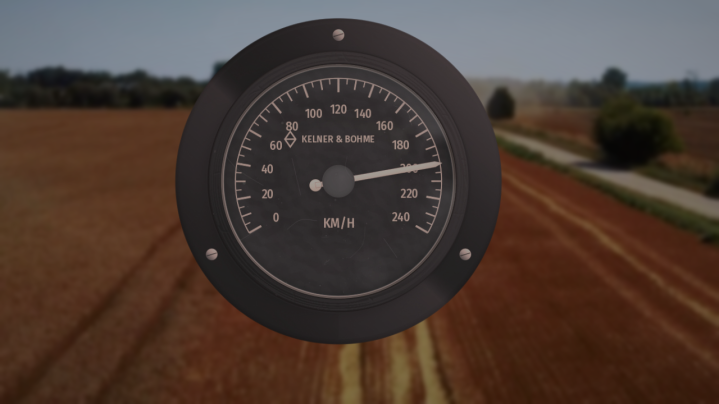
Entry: 200 km/h
